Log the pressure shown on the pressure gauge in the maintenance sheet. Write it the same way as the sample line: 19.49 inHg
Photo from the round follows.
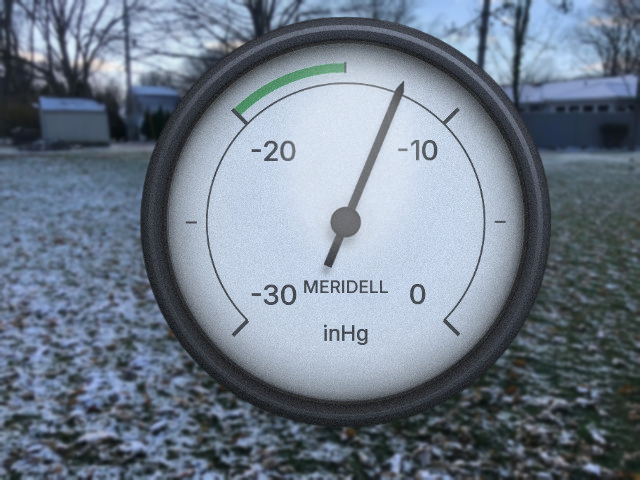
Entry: -12.5 inHg
